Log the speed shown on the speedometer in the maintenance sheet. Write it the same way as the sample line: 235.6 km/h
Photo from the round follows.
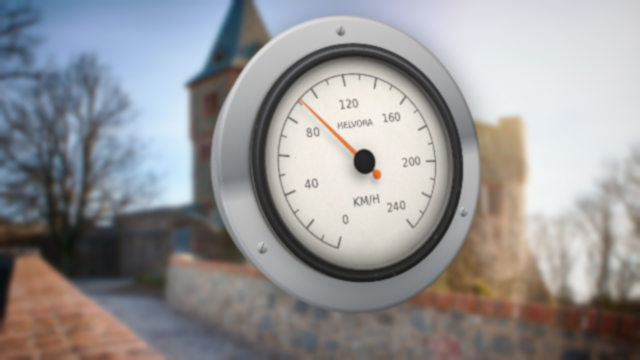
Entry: 90 km/h
